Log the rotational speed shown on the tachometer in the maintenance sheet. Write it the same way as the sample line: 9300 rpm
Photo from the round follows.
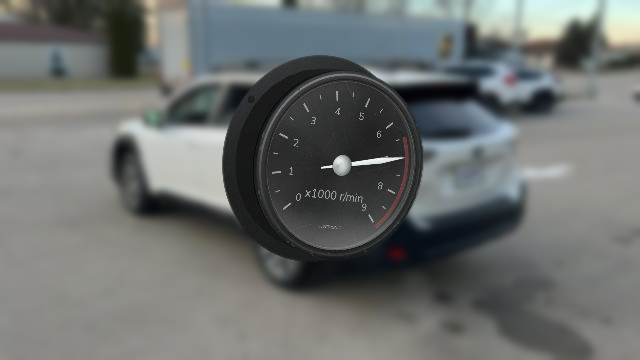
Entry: 7000 rpm
